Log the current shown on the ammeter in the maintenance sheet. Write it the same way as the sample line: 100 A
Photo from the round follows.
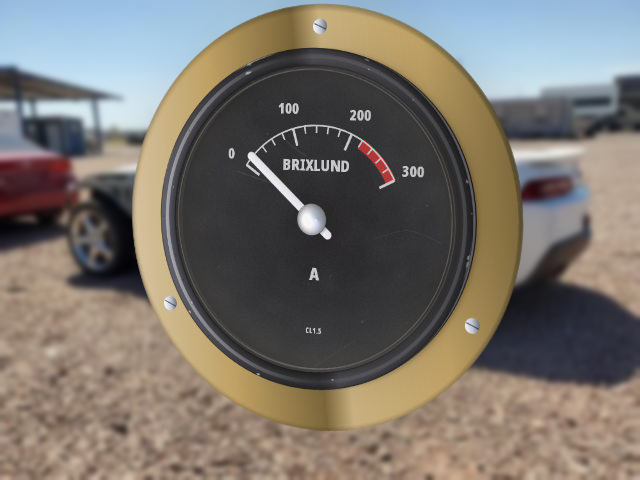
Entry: 20 A
